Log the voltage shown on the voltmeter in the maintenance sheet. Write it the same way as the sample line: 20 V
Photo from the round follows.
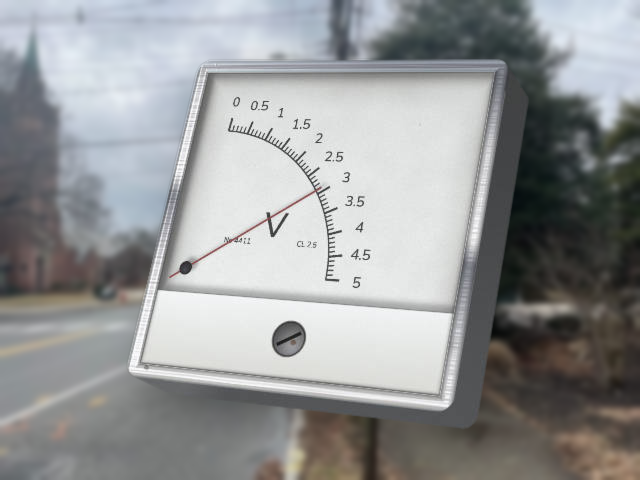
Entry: 3 V
